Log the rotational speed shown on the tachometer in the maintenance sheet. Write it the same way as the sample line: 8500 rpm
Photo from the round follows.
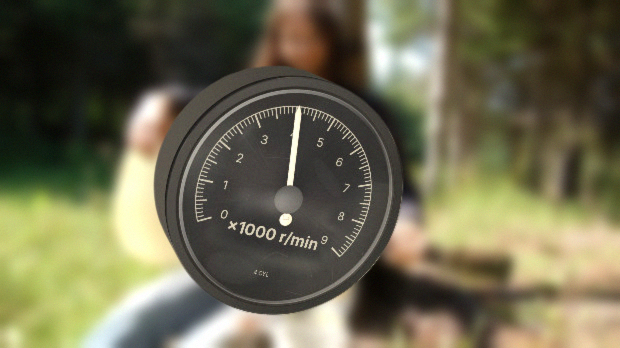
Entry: 4000 rpm
